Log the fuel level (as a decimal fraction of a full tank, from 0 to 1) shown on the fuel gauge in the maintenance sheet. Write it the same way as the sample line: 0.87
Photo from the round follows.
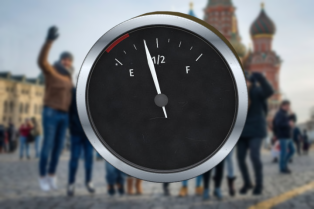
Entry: 0.375
